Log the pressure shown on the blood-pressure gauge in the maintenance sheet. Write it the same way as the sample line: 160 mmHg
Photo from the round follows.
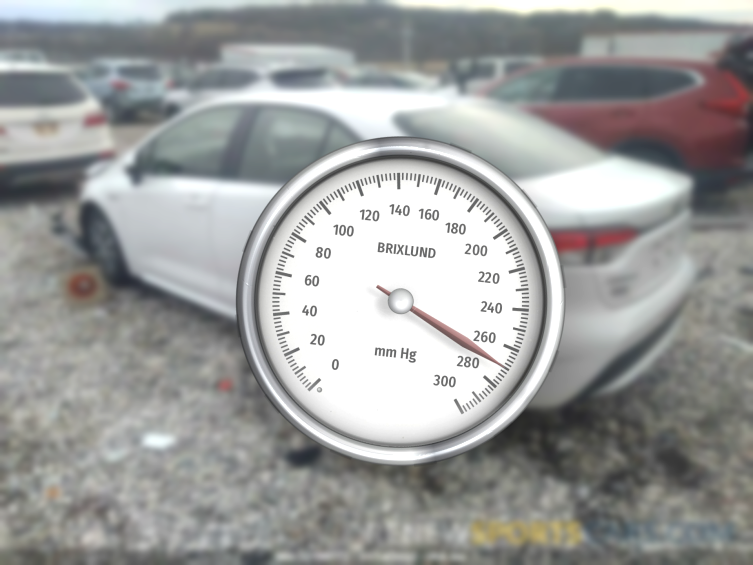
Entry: 270 mmHg
